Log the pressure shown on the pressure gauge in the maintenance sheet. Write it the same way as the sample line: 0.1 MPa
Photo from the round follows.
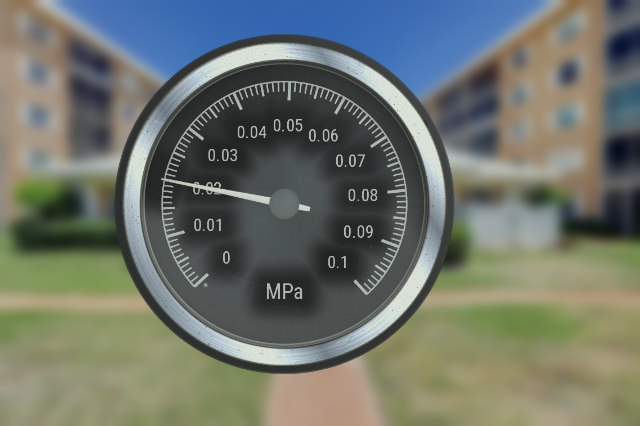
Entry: 0.02 MPa
